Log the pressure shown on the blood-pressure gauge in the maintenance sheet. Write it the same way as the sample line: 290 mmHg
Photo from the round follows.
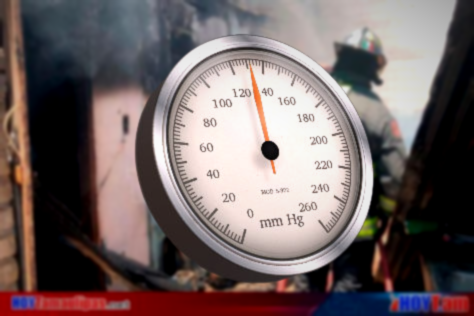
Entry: 130 mmHg
